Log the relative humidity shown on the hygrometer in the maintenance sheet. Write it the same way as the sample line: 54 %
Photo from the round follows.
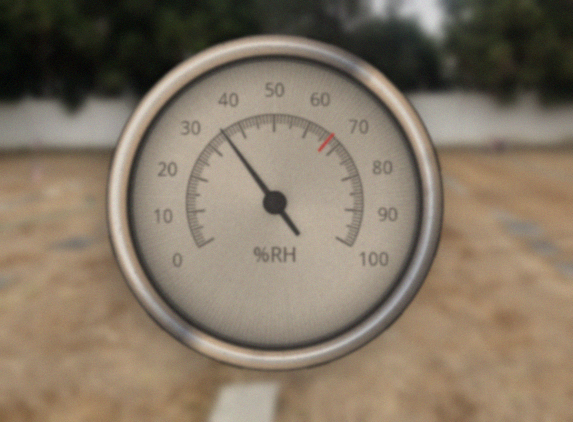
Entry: 35 %
